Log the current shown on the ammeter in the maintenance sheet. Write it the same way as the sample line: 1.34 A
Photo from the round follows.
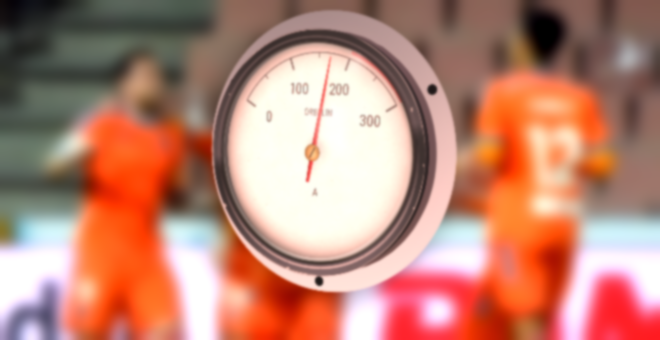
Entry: 175 A
